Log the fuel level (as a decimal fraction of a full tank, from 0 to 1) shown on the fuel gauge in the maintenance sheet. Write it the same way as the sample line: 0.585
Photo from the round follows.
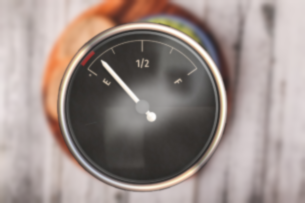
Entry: 0.125
